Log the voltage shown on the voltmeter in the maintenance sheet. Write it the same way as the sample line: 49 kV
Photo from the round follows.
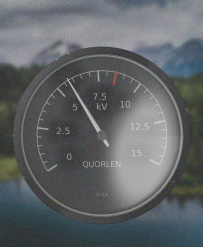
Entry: 5.75 kV
